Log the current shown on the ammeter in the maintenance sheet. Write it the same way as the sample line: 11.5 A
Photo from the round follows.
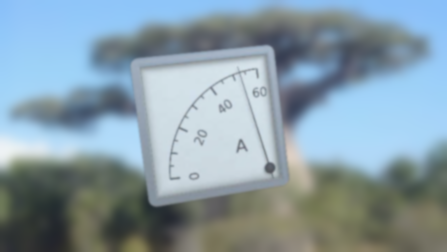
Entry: 52.5 A
